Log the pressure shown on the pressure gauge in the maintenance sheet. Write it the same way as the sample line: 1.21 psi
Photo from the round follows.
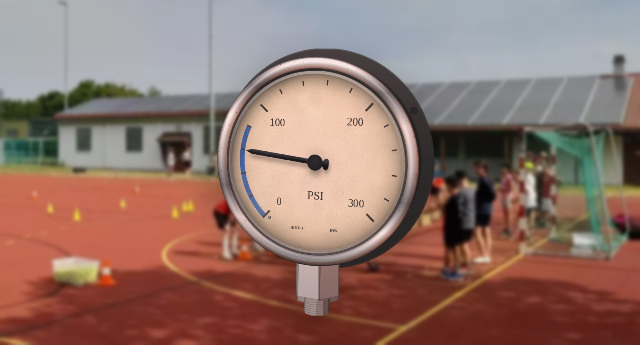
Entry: 60 psi
